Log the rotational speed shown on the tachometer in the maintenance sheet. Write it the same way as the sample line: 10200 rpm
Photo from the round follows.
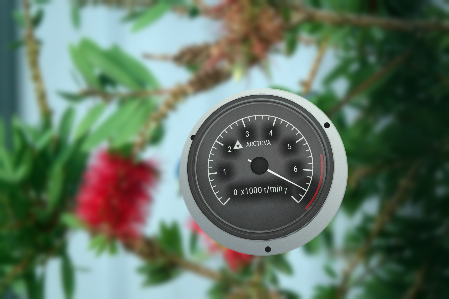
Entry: 6600 rpm
